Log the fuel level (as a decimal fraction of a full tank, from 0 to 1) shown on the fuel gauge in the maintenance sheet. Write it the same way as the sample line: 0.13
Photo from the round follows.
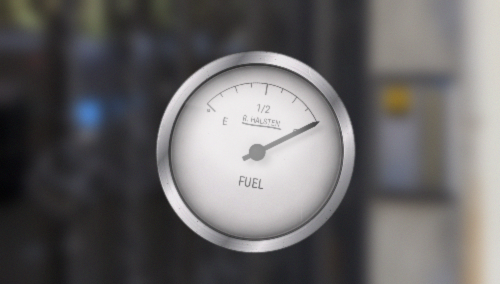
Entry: 1
